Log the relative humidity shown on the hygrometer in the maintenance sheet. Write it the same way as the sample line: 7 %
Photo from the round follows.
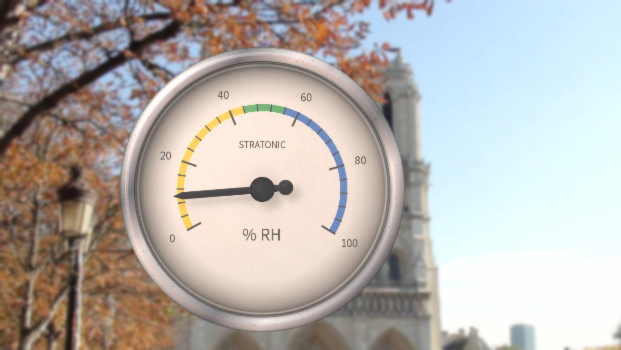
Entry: 10 %
